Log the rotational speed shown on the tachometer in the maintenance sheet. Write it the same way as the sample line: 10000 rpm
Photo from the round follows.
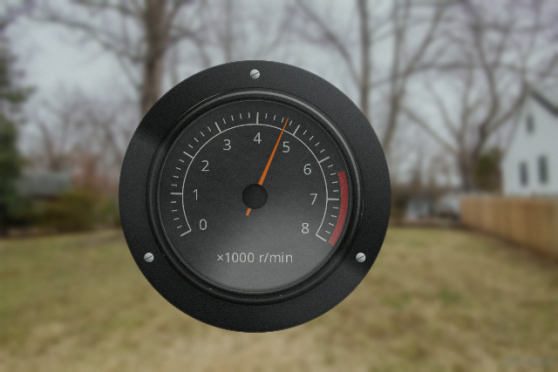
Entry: 4700 rpm
